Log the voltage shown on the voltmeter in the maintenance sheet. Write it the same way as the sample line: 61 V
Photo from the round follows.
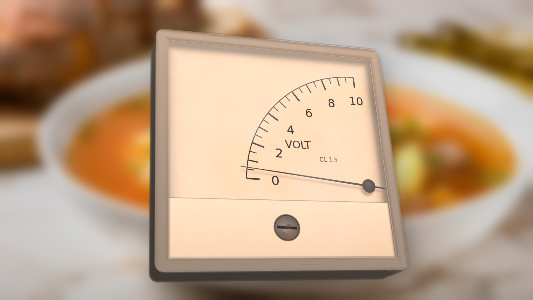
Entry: 0.5 V
